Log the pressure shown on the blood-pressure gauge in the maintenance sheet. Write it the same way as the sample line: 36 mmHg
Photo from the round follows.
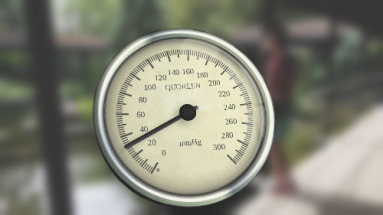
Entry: 30 mmHg
